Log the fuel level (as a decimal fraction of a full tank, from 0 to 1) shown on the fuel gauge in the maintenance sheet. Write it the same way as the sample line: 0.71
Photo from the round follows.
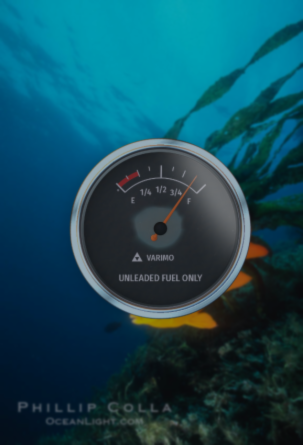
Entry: 0.875
